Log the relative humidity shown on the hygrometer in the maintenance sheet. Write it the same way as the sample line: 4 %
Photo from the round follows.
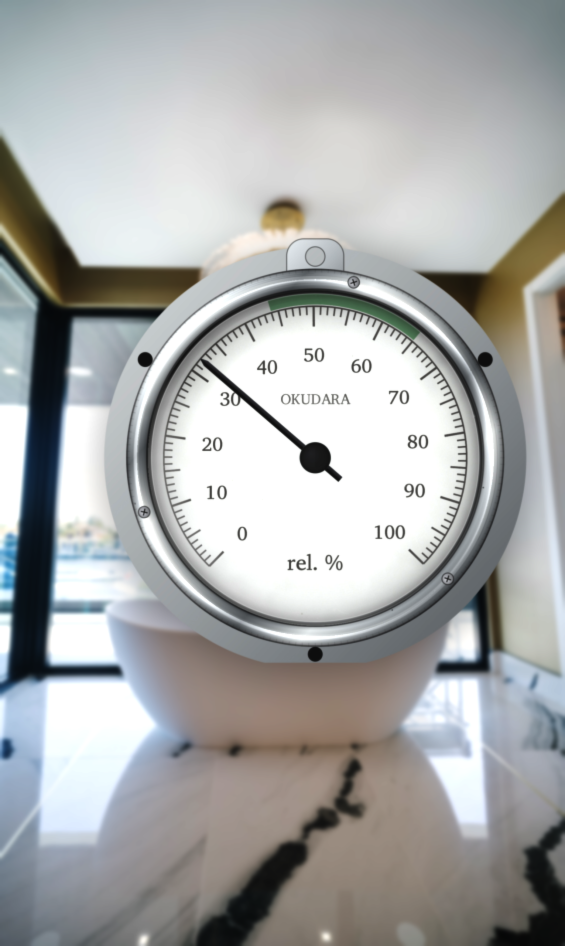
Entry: 32 %
